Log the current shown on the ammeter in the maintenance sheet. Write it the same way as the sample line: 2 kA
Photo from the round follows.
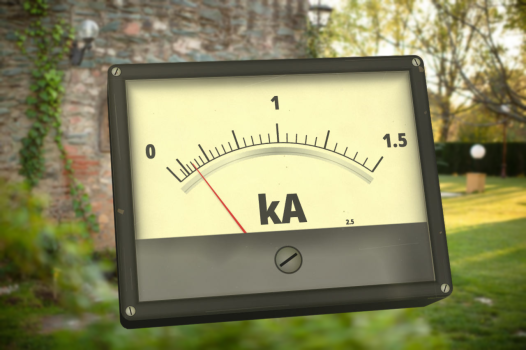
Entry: 0.35 kA
